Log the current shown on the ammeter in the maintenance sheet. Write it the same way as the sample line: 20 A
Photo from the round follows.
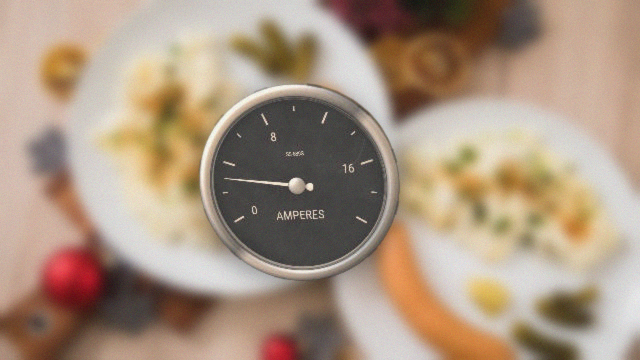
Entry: 3 A
